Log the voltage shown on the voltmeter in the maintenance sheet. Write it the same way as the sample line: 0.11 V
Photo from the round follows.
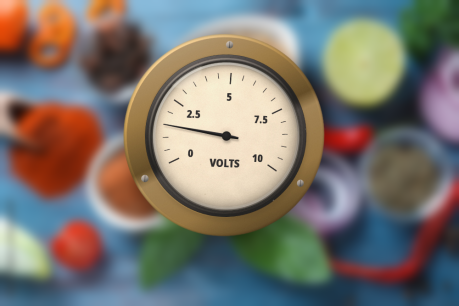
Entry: 1.5 V
